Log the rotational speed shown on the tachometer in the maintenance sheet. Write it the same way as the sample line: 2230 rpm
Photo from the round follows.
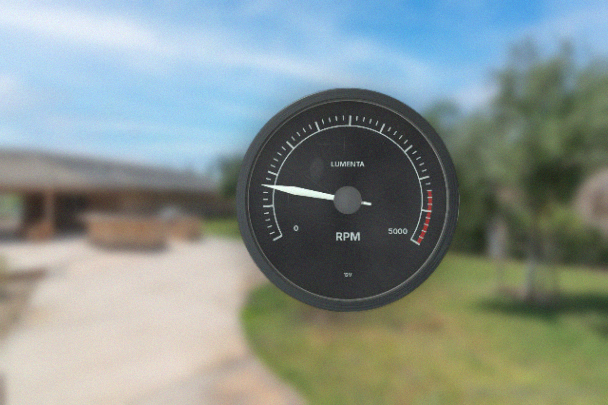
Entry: 800 rpm
